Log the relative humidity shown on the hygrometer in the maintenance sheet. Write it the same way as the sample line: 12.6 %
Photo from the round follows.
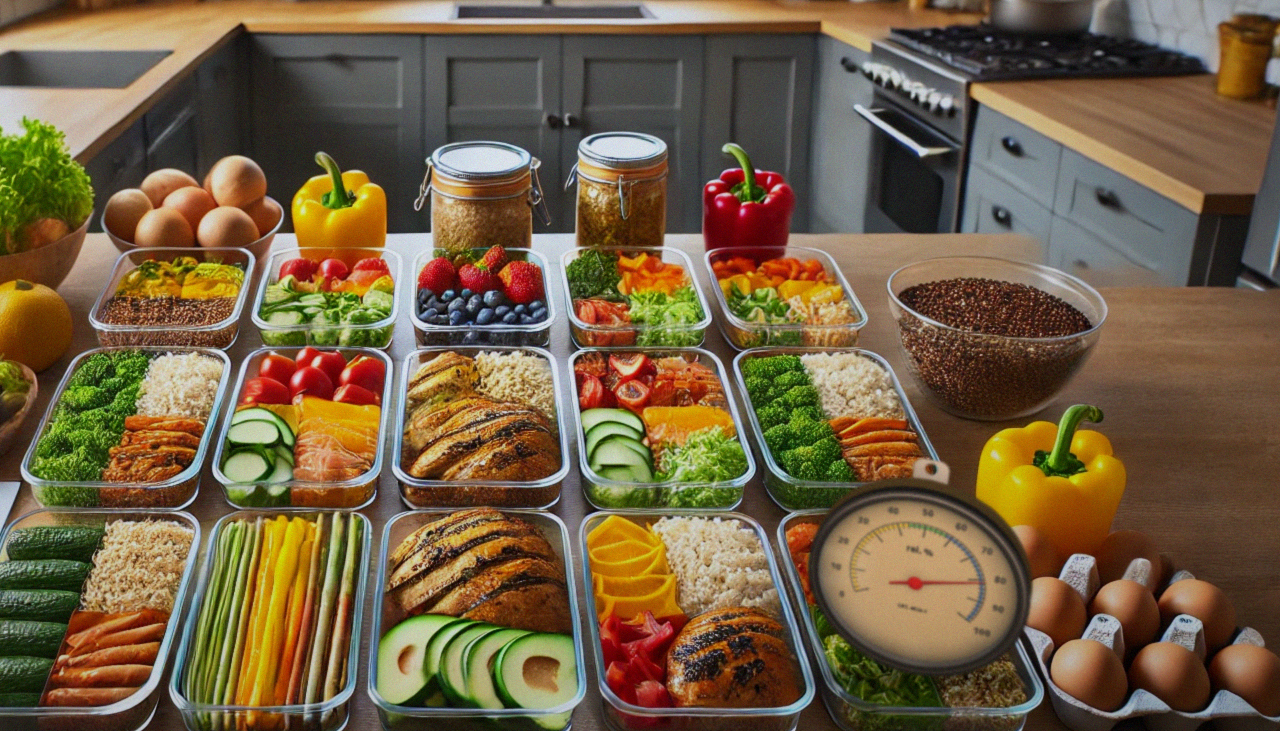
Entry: 80 %
